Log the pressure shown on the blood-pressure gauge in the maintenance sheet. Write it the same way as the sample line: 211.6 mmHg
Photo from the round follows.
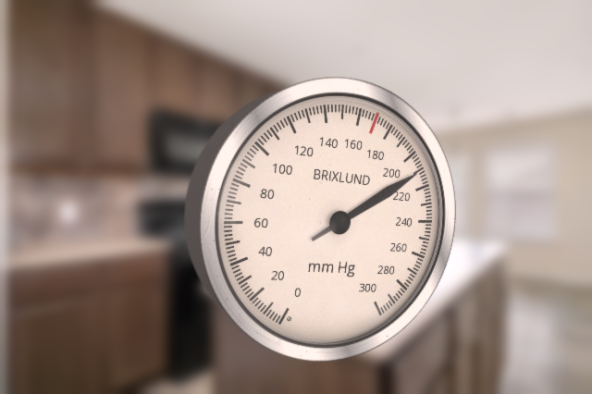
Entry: 210 mmHg
